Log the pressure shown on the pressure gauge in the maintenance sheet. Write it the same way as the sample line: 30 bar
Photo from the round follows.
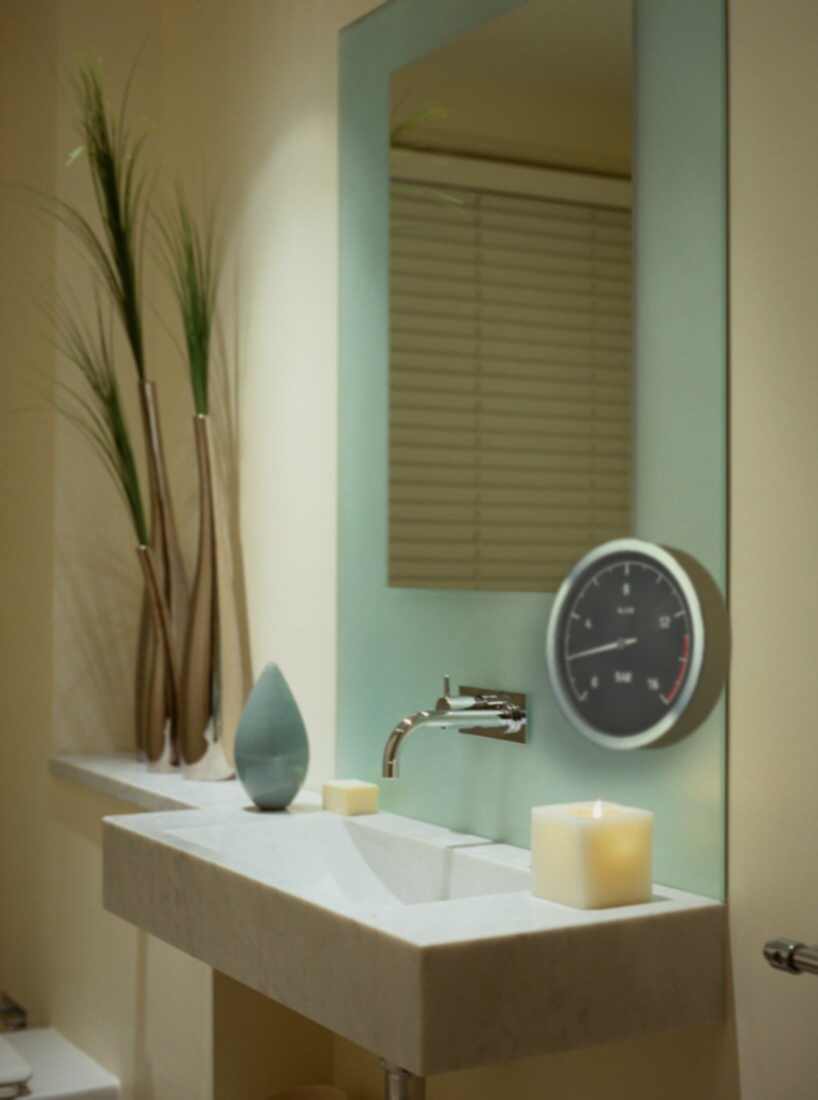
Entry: 2 bar
